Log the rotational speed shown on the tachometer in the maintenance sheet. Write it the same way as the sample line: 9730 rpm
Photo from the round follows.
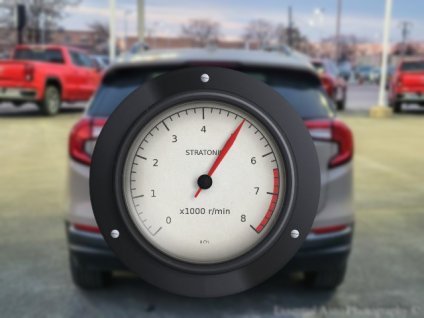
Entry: 5000 rpm
